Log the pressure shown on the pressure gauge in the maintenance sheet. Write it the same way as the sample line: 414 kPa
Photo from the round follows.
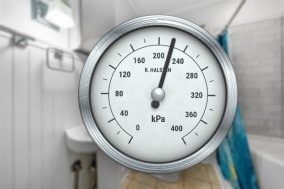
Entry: 220 kPa
